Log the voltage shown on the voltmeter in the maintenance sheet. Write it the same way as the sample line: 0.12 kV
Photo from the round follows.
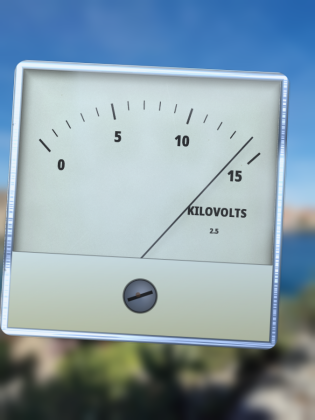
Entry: 14 kV
